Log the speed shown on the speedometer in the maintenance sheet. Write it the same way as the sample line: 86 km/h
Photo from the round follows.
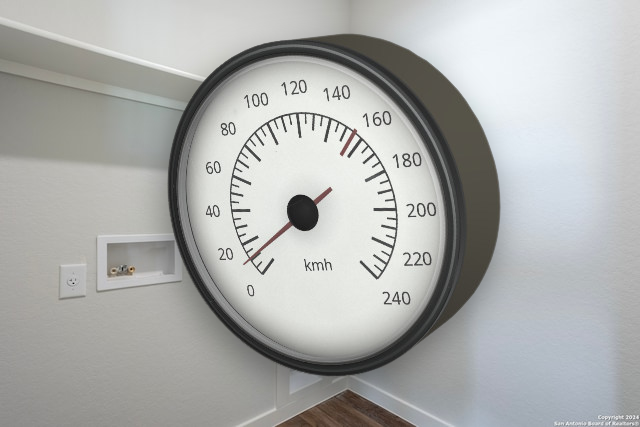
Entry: 10 km/h
